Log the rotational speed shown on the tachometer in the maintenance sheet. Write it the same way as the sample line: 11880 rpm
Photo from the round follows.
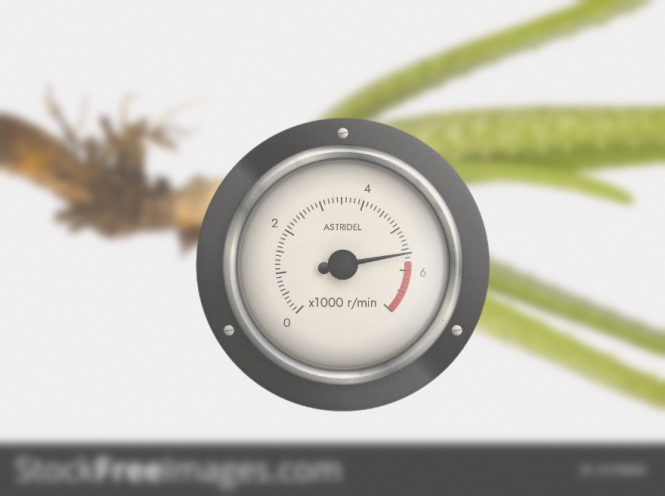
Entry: 5600 rpm
